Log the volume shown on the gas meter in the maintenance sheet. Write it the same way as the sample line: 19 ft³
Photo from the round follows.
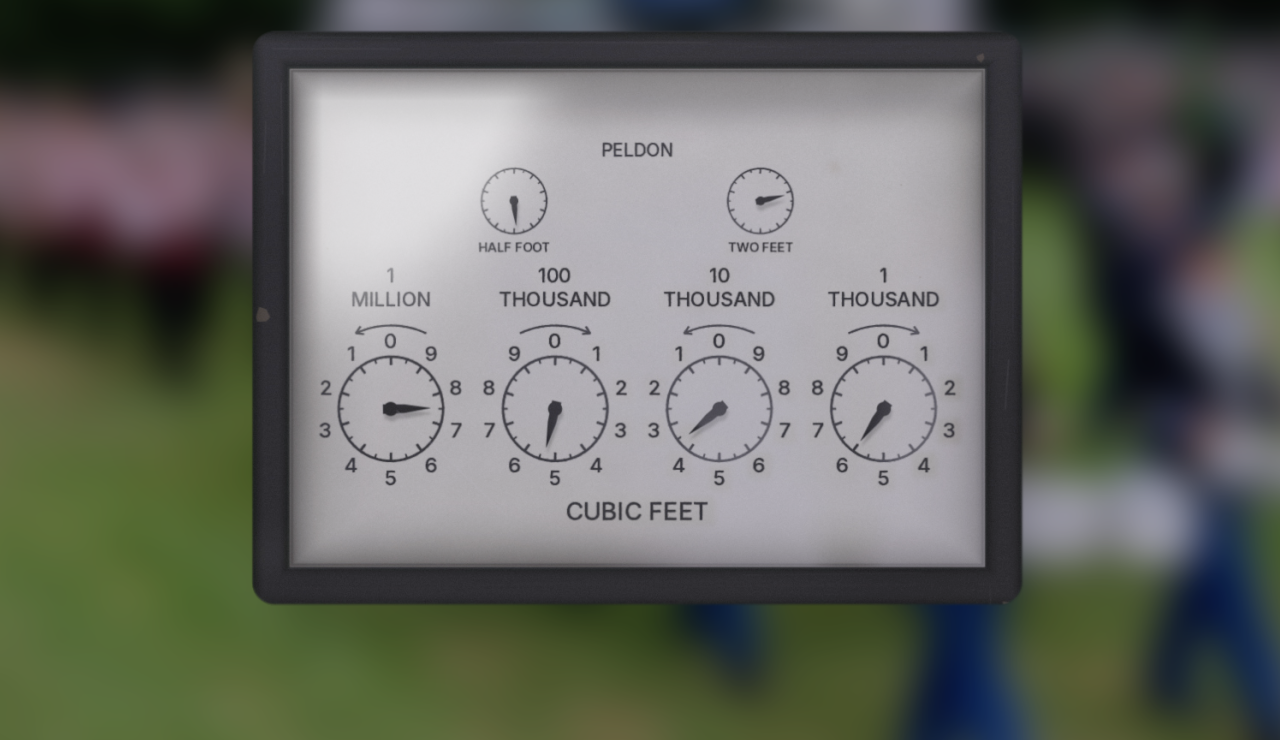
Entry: 753600 ft³
